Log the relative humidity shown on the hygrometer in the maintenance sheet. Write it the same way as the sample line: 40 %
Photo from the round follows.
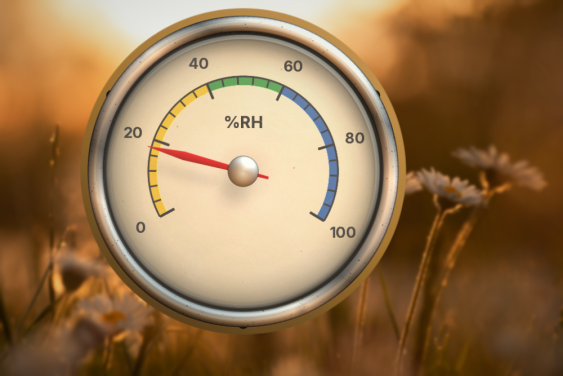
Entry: 18 %
